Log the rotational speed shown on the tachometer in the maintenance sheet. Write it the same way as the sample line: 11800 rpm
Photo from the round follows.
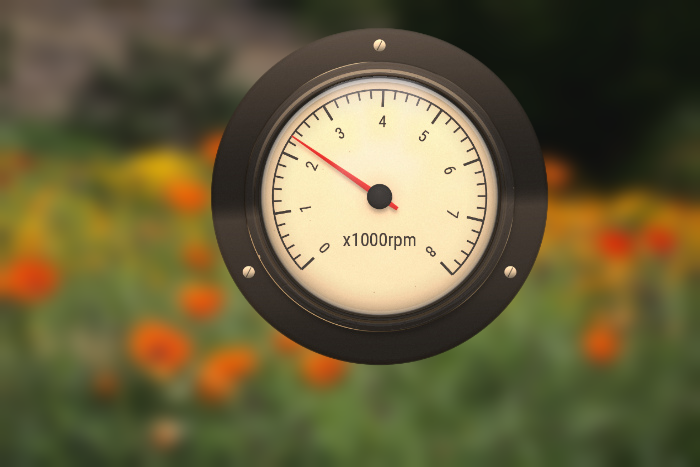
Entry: 2300 rpm
